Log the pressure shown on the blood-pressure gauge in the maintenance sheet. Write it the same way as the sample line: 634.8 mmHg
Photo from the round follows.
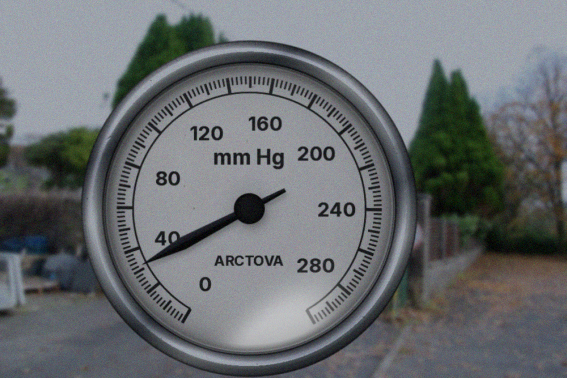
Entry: 32 mmHg
